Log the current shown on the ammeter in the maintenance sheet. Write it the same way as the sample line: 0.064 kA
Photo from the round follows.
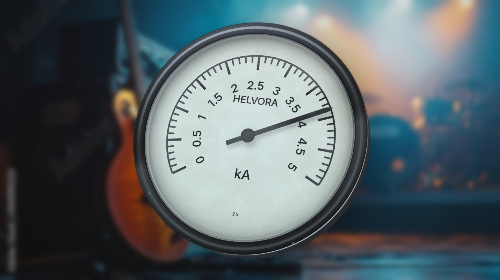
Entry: 3.9 kA
